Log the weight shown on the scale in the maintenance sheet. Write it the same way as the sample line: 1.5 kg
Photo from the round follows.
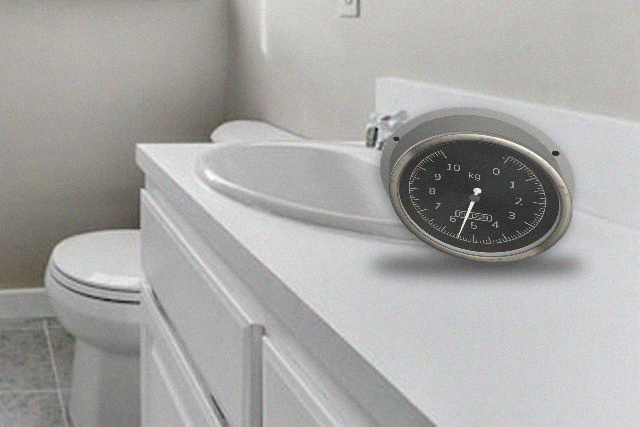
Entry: 5.5 kg
